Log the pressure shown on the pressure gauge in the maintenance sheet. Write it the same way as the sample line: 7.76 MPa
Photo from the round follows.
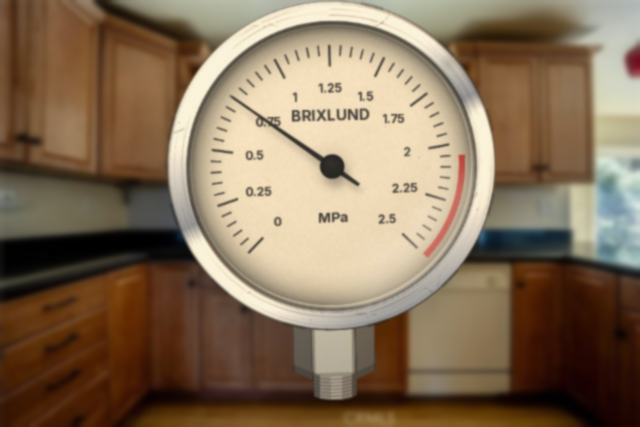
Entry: 0.75 MPa
